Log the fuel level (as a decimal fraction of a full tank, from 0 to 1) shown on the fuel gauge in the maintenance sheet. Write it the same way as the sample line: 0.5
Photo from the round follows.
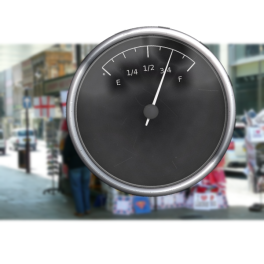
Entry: 0.75
